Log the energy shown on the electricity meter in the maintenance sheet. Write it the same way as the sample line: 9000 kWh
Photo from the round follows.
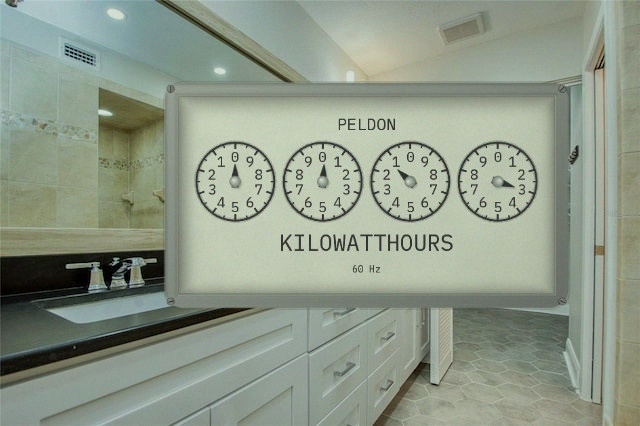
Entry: 13 kWh
